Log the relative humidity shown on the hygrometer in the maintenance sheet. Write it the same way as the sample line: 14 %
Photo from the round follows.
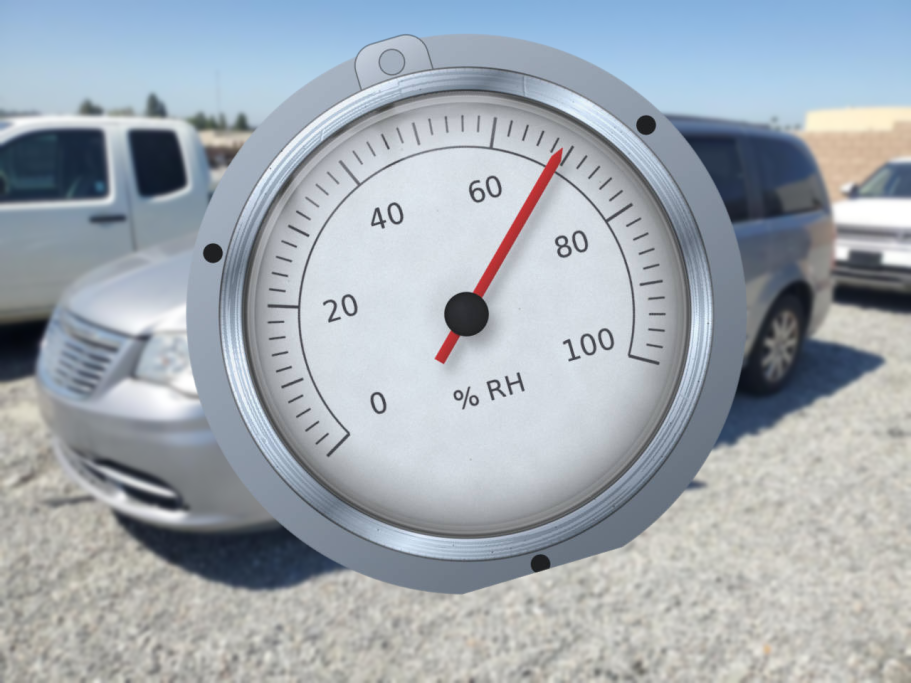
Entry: 69 %
